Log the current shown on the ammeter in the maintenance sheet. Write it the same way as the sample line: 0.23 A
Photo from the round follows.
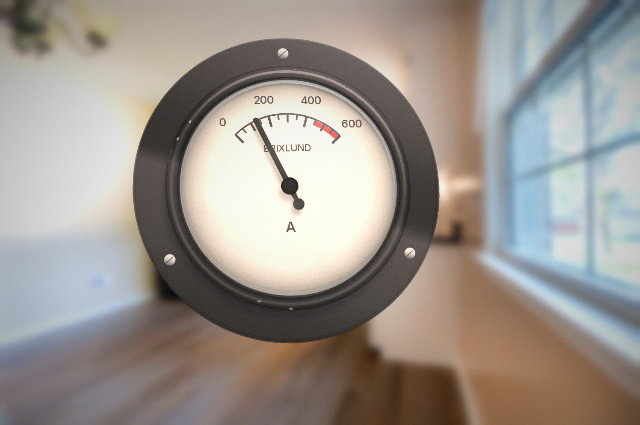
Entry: 125 A
